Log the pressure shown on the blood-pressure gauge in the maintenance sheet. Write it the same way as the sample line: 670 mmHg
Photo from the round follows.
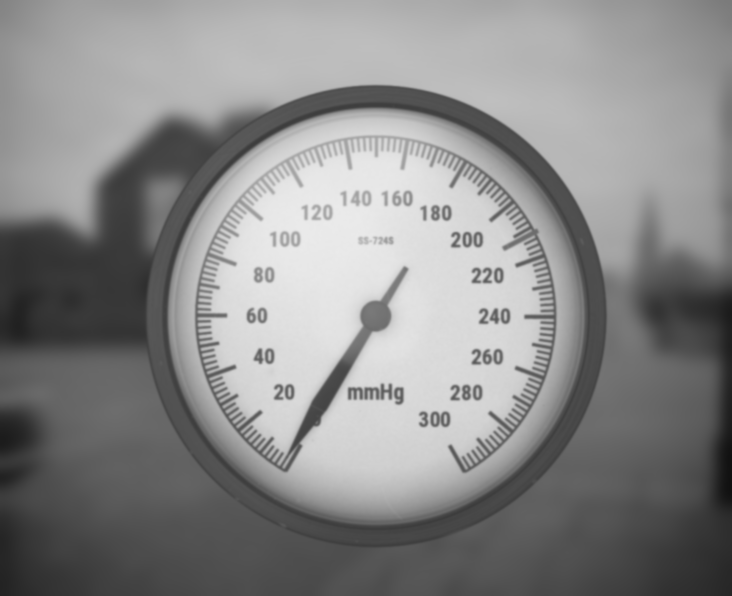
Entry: 2 mmHg
